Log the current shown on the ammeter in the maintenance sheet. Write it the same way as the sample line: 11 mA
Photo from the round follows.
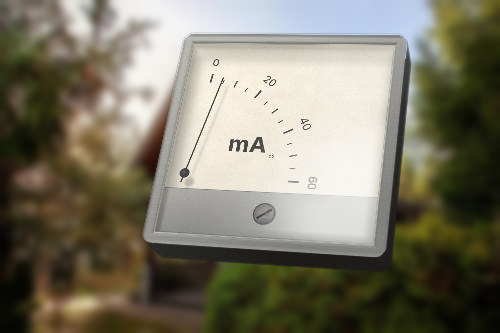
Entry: 5 mA
